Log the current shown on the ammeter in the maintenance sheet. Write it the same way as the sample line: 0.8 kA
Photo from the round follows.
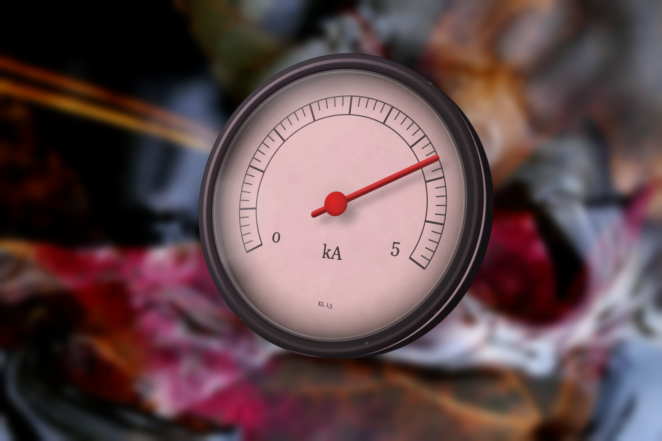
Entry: 3.8 kA
